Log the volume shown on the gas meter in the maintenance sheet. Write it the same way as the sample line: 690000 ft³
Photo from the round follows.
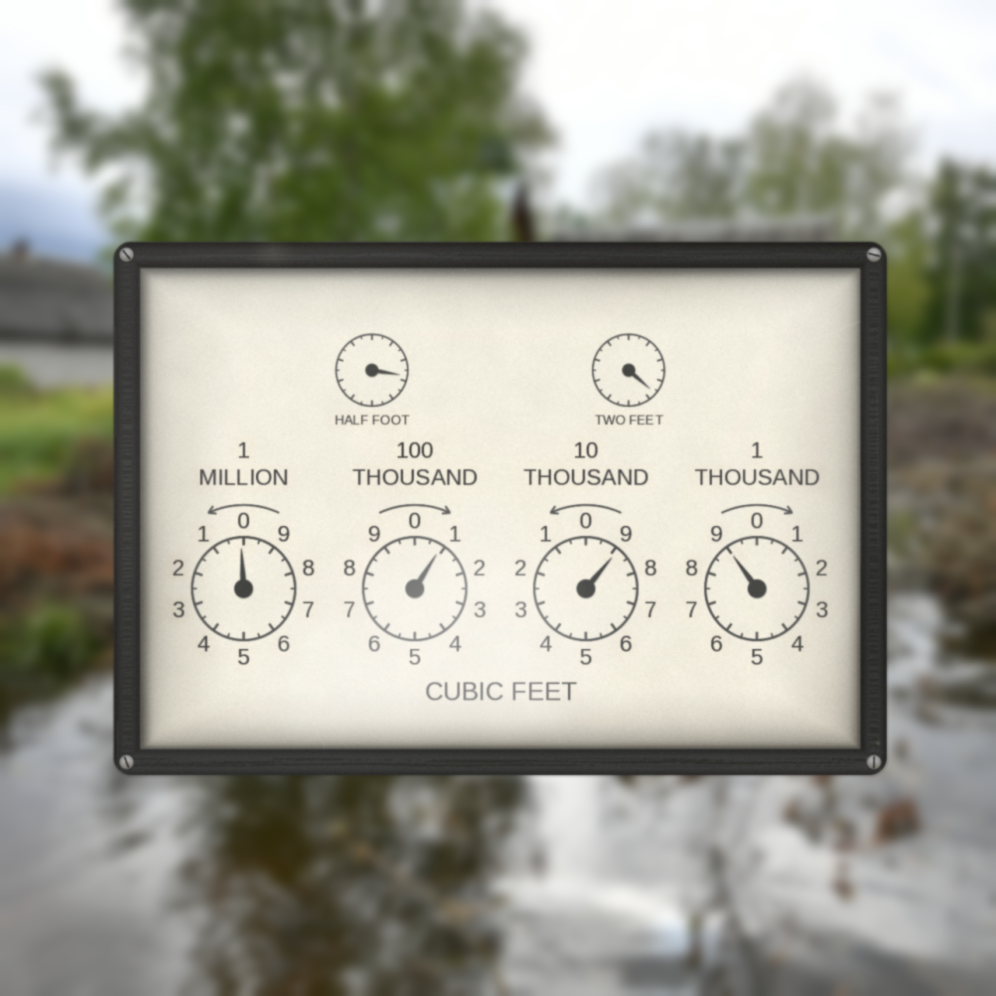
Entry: 8900 ft³
